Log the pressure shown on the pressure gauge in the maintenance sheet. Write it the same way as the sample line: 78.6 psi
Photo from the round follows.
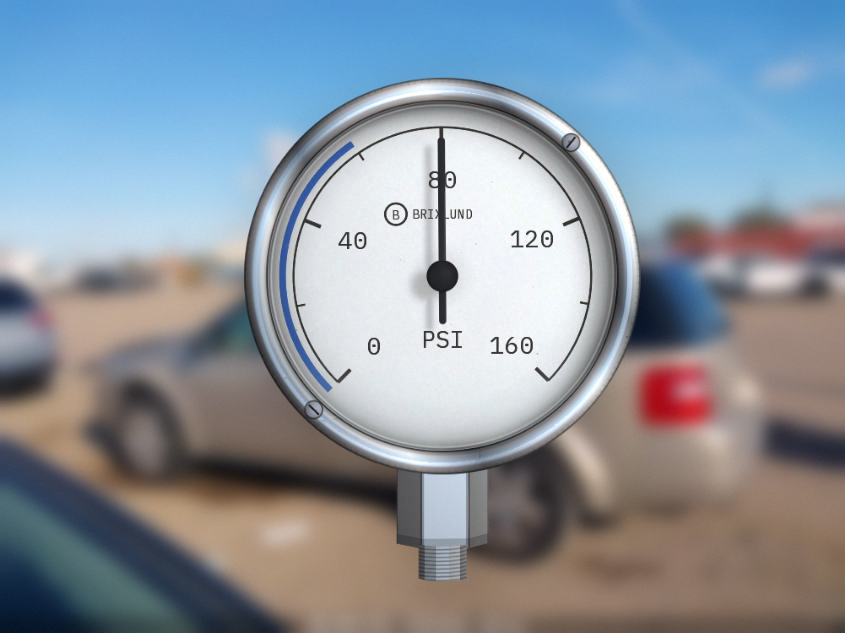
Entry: 80 psi
